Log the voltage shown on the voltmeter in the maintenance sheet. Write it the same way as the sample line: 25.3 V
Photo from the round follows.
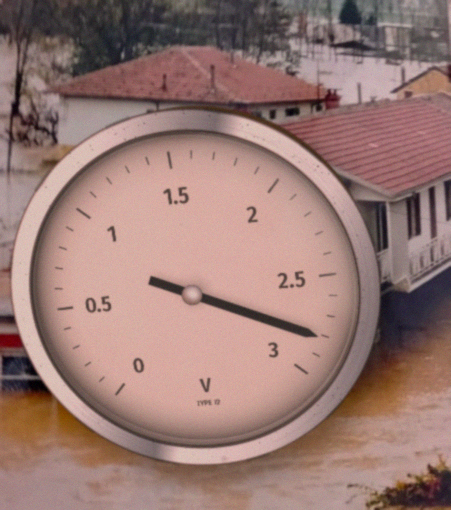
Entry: 2.8 V
